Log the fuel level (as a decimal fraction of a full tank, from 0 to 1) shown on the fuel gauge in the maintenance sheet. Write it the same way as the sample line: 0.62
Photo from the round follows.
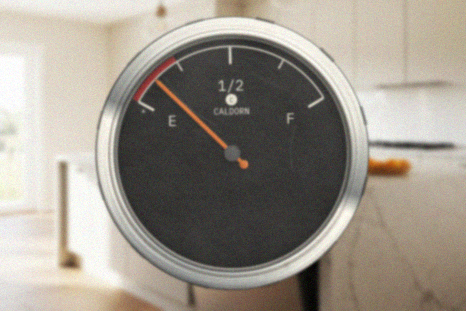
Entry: 0.125
